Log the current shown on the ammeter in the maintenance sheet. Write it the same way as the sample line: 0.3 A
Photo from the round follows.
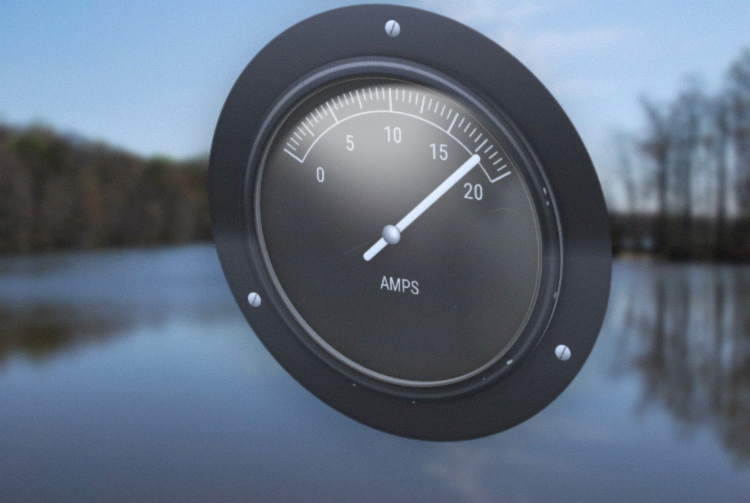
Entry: 18 A
